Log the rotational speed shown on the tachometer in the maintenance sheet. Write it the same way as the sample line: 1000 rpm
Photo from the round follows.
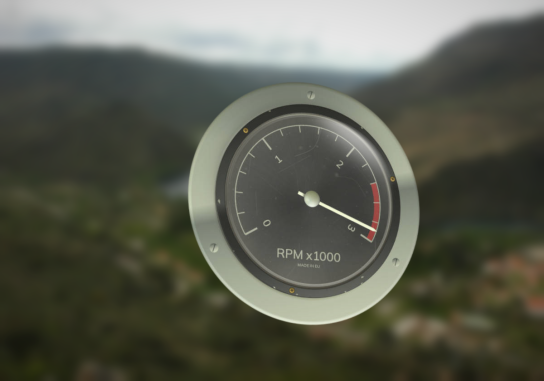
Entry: 2900 rpm
